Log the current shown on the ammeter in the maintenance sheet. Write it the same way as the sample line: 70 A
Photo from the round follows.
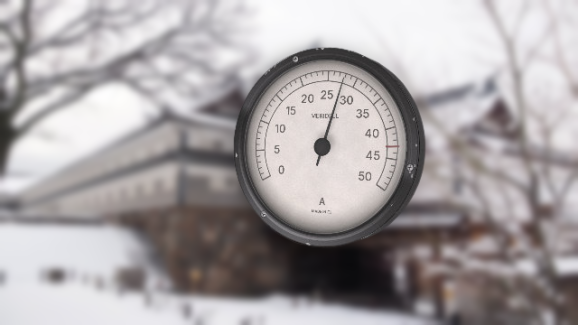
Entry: 28 A
